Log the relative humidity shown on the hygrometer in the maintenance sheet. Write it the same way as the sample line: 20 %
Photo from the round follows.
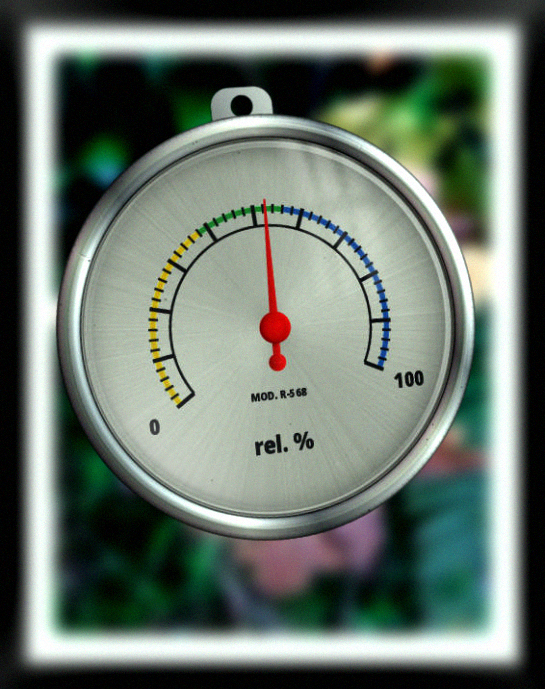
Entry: 52 %
